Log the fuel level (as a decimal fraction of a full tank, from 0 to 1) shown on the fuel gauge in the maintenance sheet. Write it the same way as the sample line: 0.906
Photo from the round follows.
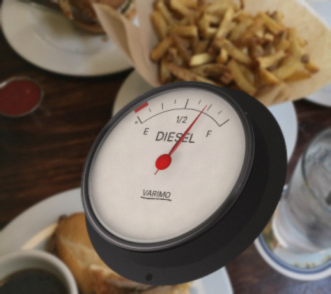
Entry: 0.75
